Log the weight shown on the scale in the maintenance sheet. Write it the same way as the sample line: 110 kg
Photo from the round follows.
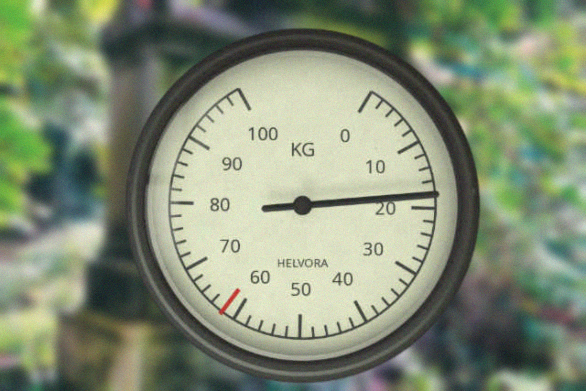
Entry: 18 kg
